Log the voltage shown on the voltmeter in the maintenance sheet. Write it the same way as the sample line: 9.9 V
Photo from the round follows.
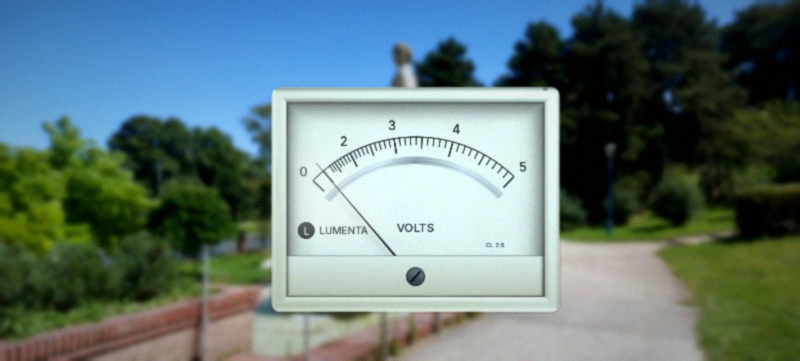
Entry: 1 V
